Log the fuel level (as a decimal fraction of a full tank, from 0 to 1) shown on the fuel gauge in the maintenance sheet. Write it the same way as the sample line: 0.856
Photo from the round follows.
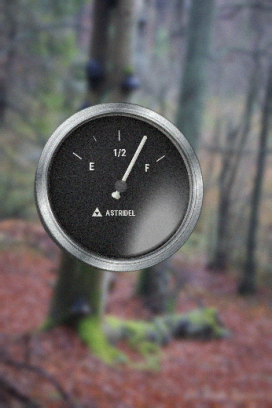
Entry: 0.75
